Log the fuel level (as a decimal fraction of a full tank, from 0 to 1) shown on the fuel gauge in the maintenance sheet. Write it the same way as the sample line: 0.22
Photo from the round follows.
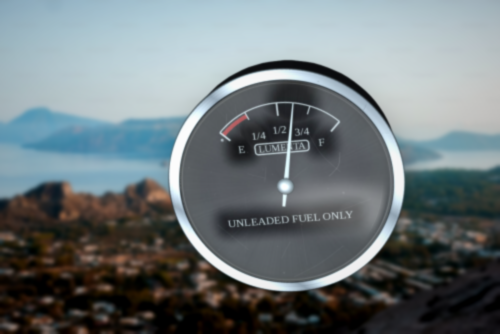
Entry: 0.625
